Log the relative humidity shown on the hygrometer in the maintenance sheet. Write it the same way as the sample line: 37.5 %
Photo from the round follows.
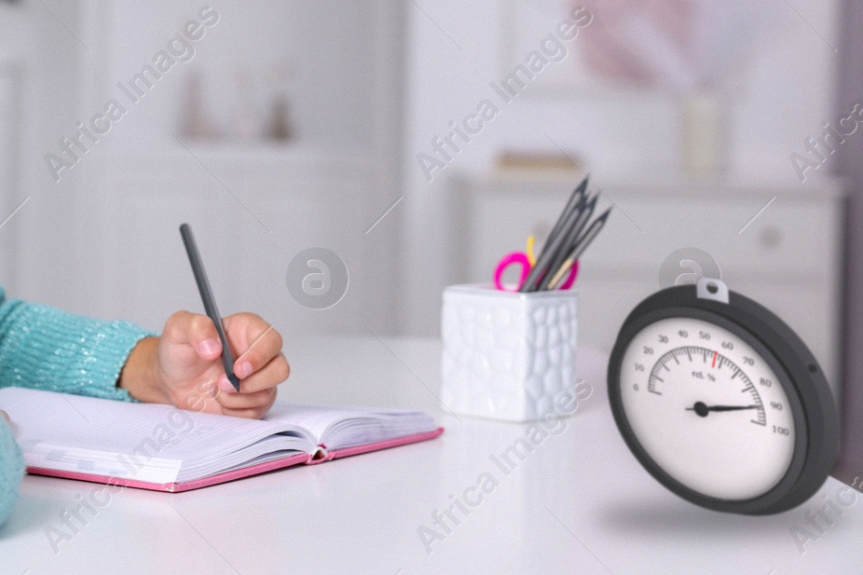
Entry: 90 %
